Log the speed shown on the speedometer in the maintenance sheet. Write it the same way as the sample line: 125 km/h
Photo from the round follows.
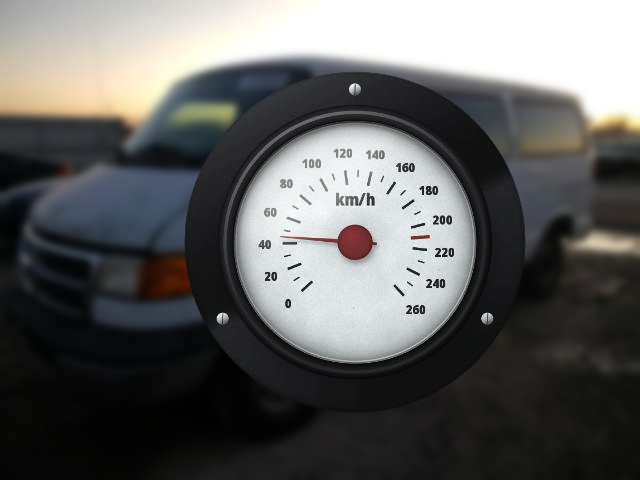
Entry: 45 km/h
